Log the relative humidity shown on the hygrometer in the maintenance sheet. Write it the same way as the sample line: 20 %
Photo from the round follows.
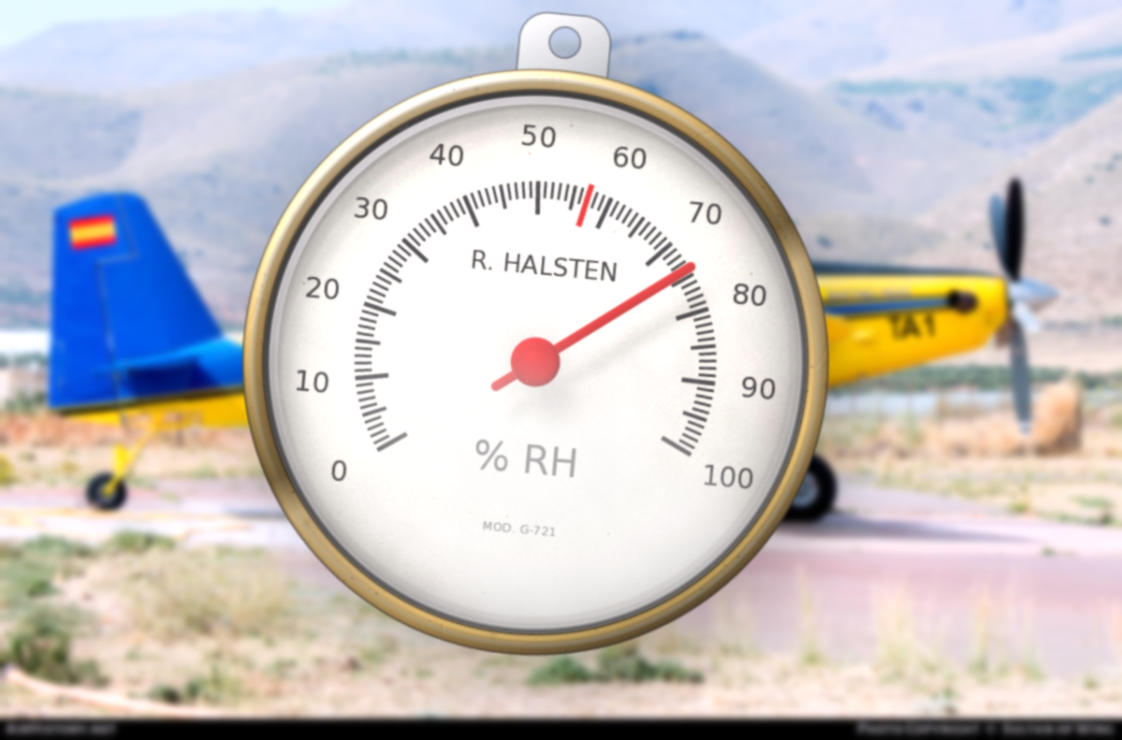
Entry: 74 %
